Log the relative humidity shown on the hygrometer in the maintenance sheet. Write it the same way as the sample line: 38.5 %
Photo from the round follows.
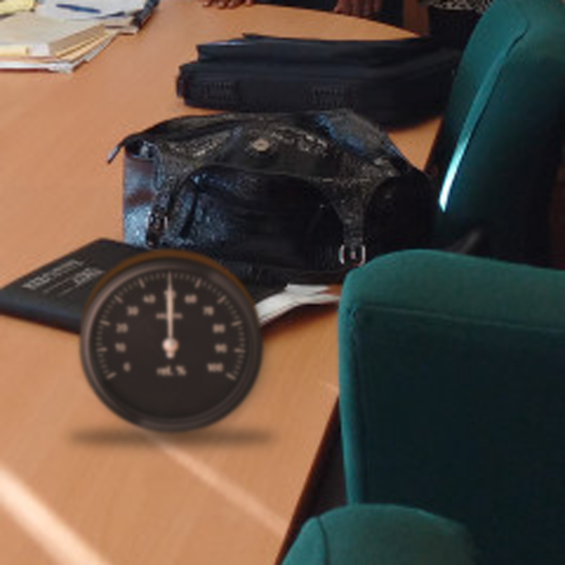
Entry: 50 %
